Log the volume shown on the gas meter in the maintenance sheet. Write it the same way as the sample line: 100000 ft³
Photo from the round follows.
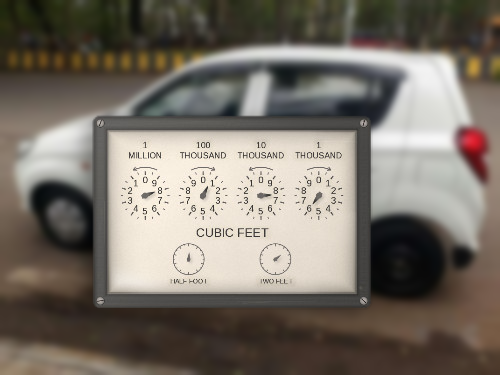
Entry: 807600 ft³
